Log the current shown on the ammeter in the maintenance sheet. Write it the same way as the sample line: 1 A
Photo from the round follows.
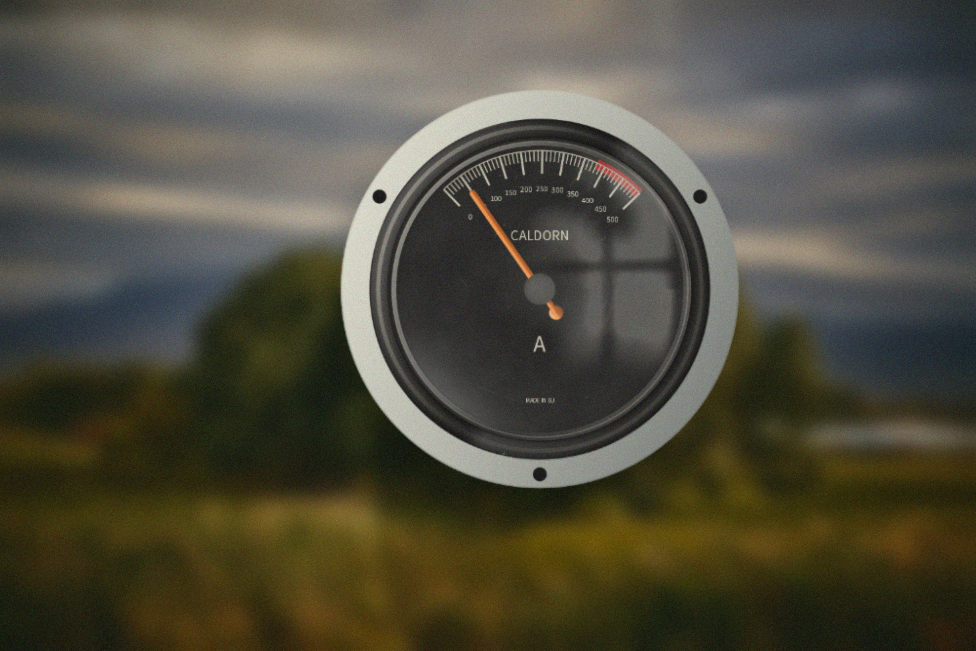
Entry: 50 A
